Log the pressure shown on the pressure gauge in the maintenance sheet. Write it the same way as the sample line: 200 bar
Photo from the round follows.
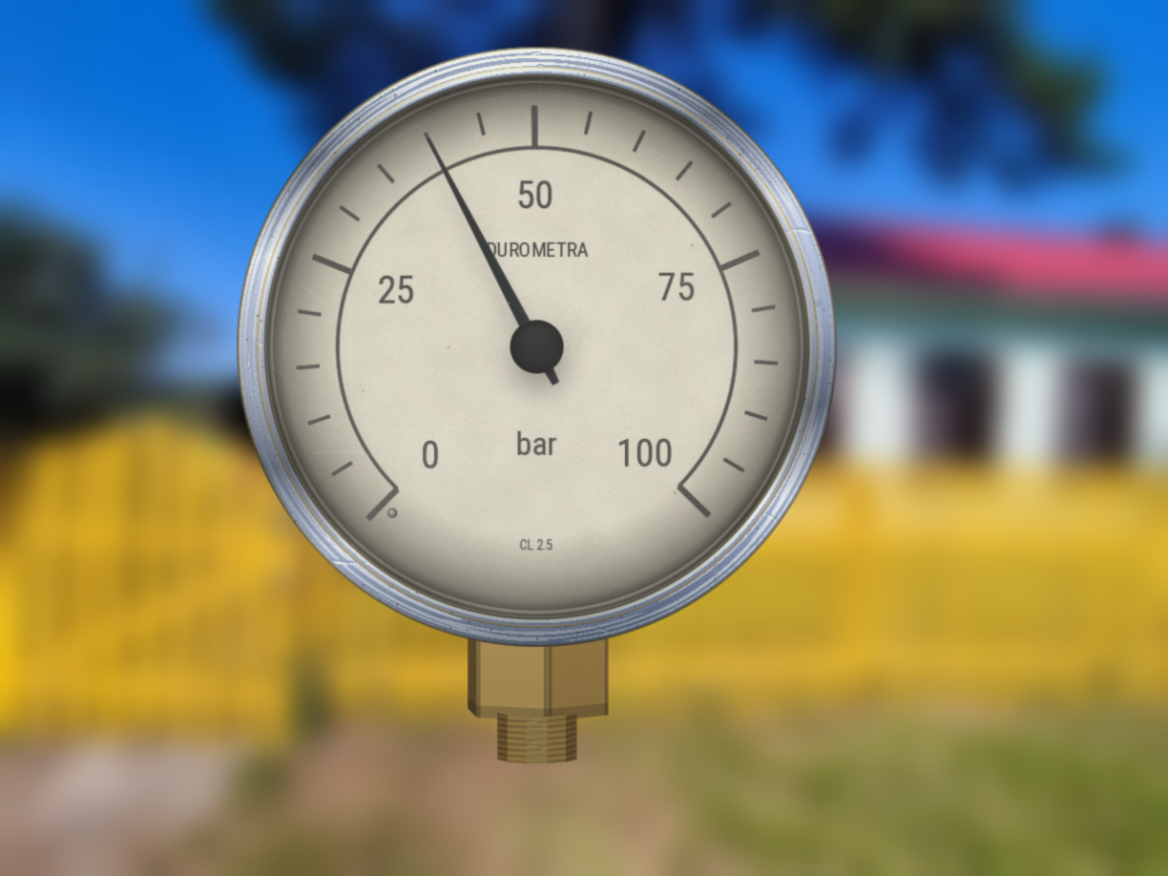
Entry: 40 bar
